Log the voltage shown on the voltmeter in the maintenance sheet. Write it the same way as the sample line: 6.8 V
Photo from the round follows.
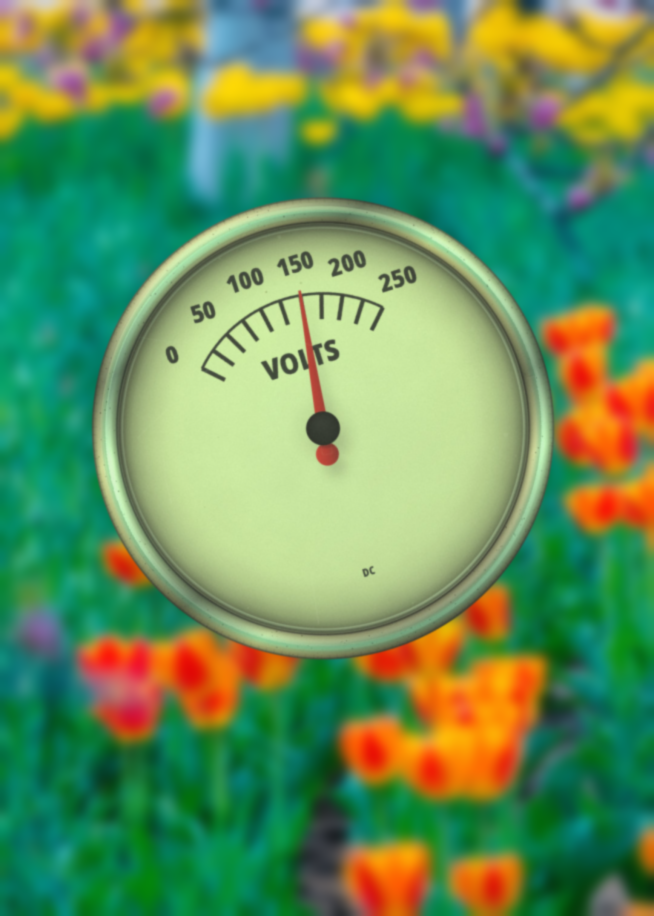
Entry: 150 V
